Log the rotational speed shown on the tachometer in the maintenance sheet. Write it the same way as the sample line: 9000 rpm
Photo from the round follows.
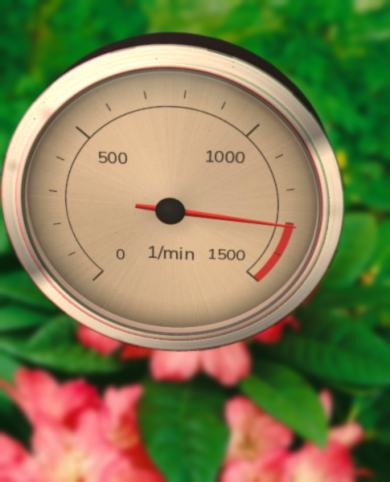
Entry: 1300 rpm
